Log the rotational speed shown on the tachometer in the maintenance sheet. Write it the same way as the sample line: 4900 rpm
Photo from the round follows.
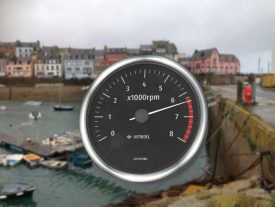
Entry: 6400 rpm
